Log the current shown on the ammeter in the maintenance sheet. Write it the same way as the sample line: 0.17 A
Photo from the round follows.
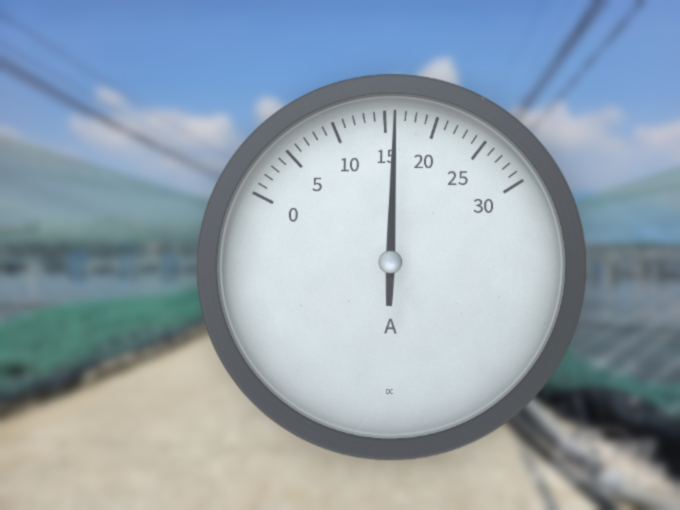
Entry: 16 A
